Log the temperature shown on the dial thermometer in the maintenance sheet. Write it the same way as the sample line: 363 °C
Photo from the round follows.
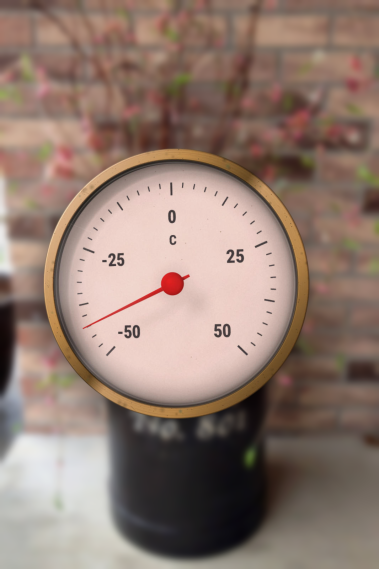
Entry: -42.5 °C
